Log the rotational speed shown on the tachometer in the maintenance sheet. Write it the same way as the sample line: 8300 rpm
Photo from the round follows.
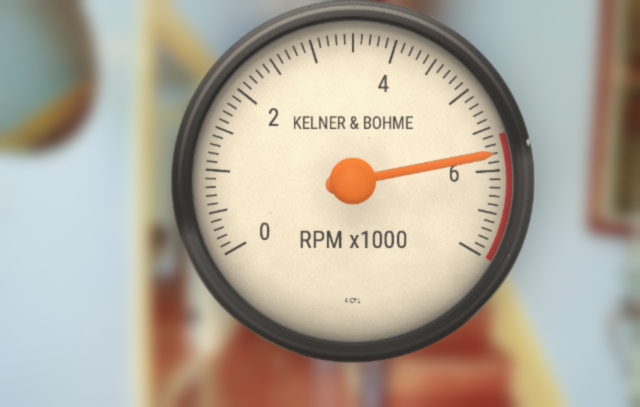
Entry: 5800 rpm
